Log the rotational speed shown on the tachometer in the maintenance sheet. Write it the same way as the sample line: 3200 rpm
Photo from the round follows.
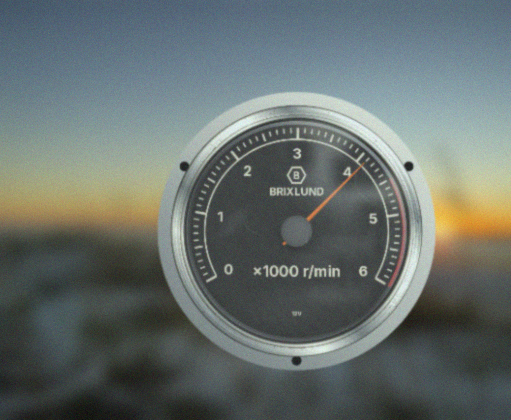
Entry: 4100 rpm
